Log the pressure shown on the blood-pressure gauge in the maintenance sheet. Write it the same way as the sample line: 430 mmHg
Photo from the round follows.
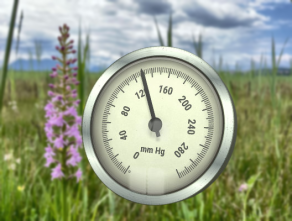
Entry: 130 mmHg
